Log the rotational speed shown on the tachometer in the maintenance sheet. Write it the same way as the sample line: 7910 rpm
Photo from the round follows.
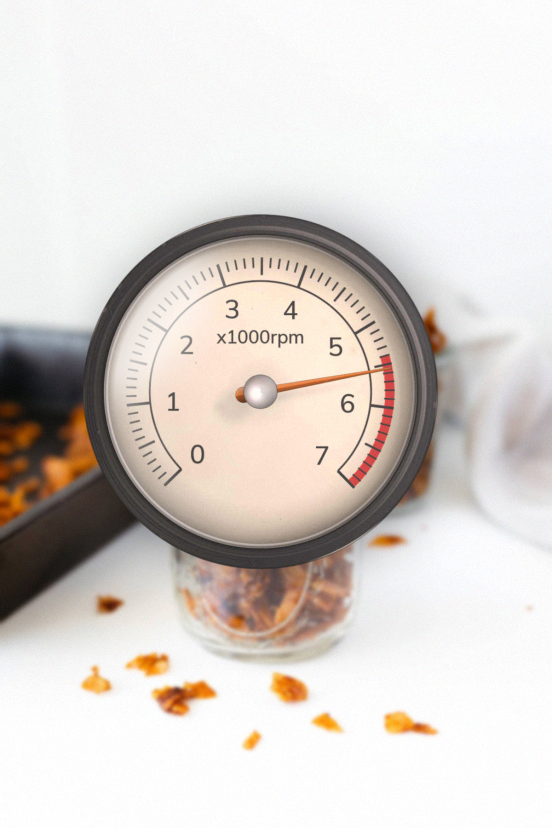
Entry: 5550 rpm
